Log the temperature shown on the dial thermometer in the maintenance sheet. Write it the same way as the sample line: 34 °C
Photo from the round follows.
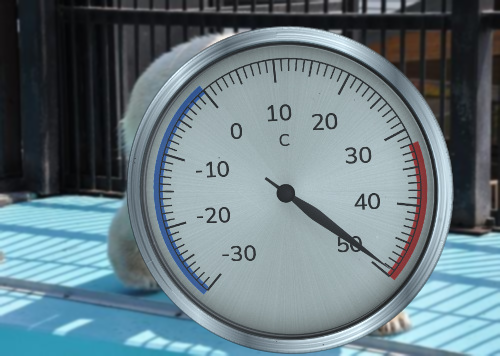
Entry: 49 °C
